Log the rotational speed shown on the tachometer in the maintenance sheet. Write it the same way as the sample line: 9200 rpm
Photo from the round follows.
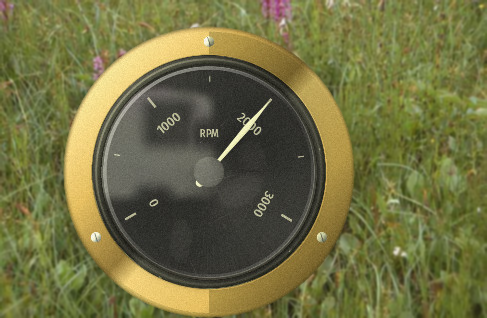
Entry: 2000 rpm
